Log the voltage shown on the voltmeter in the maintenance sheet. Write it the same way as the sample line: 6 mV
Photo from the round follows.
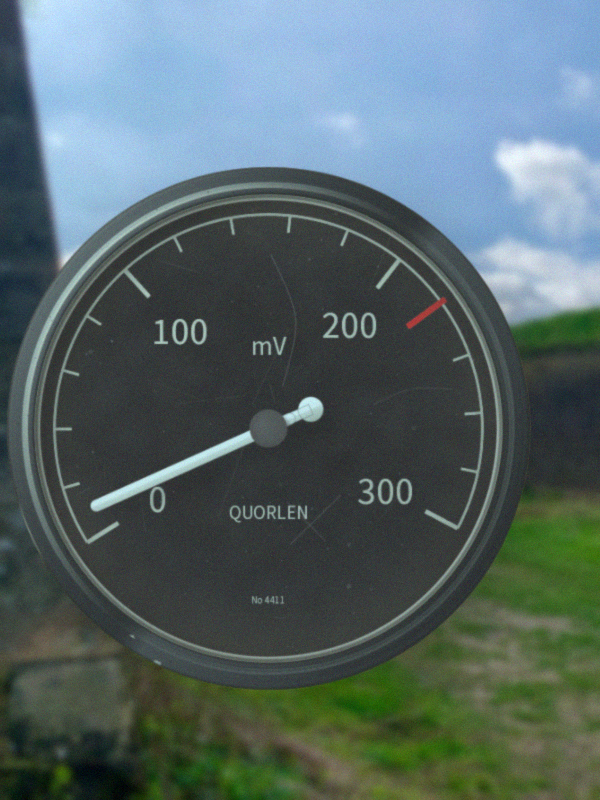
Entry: 10 mV
